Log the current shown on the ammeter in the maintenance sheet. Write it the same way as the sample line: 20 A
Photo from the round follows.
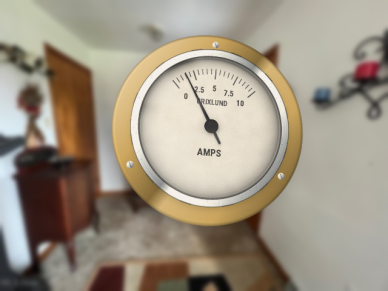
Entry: 1.5 A
